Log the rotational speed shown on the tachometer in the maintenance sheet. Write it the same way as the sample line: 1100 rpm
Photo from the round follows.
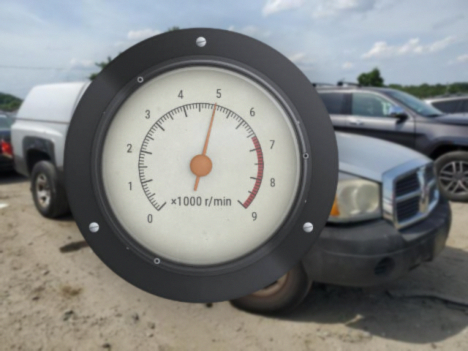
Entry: 5000 rpm
